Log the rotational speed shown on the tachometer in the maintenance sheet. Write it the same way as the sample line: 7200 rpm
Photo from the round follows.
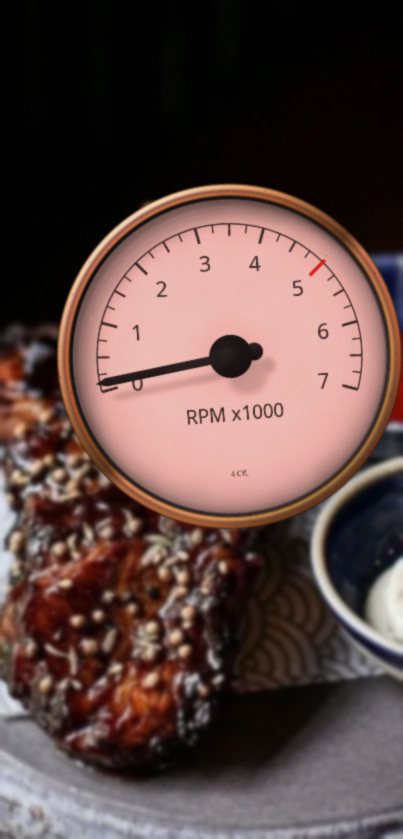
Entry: 125 rpm
